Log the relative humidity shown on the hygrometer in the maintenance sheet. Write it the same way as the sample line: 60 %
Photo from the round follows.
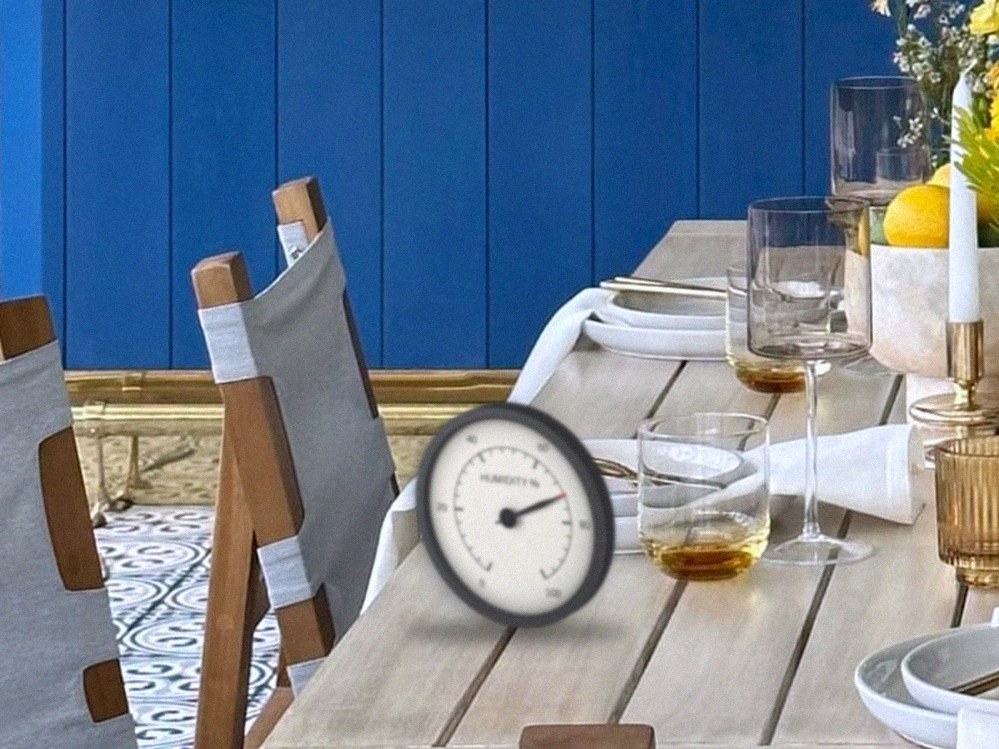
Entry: 72 %
